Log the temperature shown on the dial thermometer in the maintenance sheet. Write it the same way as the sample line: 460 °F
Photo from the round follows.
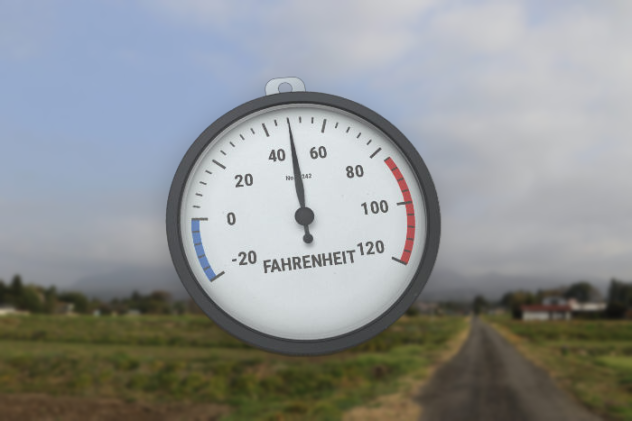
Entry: 48 °F
